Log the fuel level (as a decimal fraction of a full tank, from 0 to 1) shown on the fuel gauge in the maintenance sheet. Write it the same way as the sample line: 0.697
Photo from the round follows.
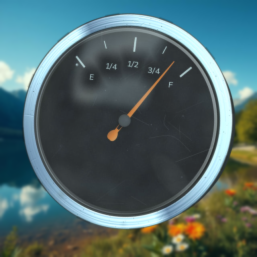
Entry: 0.875
